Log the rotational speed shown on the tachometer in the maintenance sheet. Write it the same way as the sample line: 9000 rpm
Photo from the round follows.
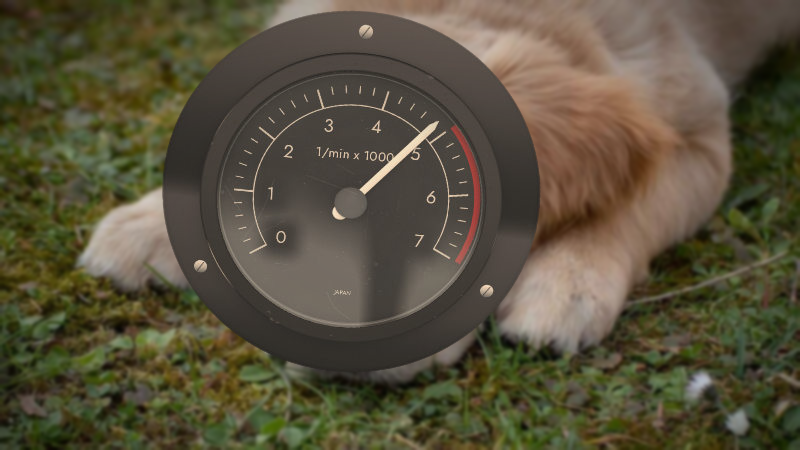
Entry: 4800 rpm
